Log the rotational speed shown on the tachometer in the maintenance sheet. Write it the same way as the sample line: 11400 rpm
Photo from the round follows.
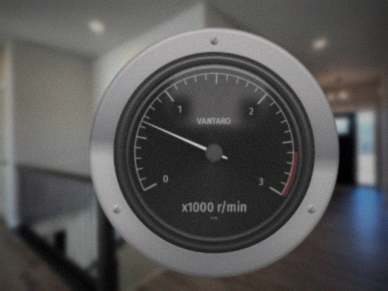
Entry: 650 rpm
